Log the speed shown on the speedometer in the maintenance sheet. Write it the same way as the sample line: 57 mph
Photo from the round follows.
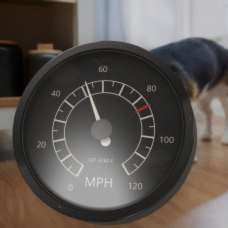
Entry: 52.5 mph
